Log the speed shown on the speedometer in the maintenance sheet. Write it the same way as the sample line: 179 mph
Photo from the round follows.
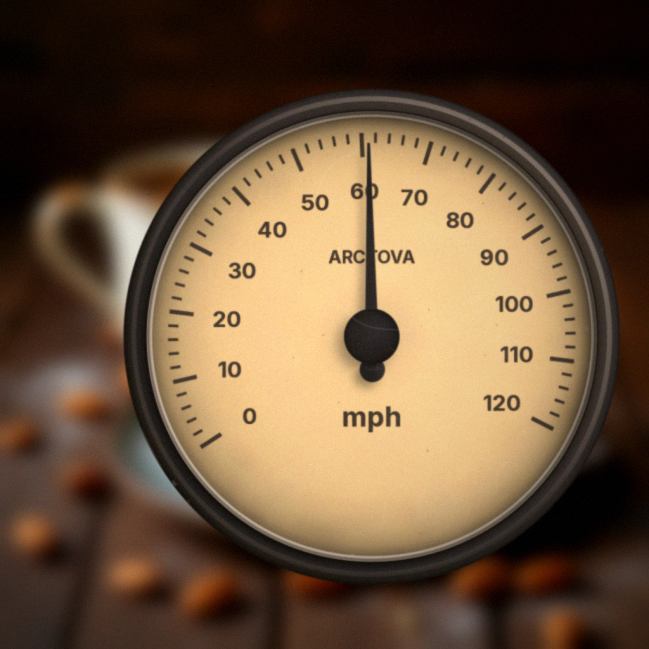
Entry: 61 mph
